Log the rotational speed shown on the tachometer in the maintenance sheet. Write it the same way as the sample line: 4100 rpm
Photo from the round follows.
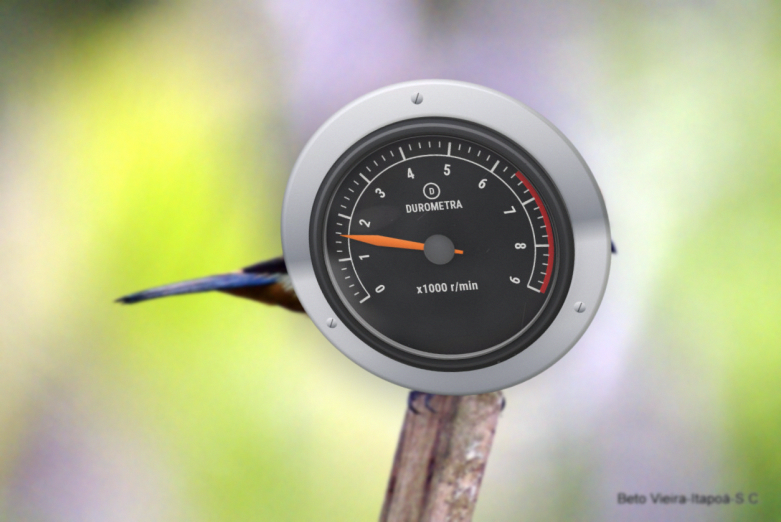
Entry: 1600 rpm
